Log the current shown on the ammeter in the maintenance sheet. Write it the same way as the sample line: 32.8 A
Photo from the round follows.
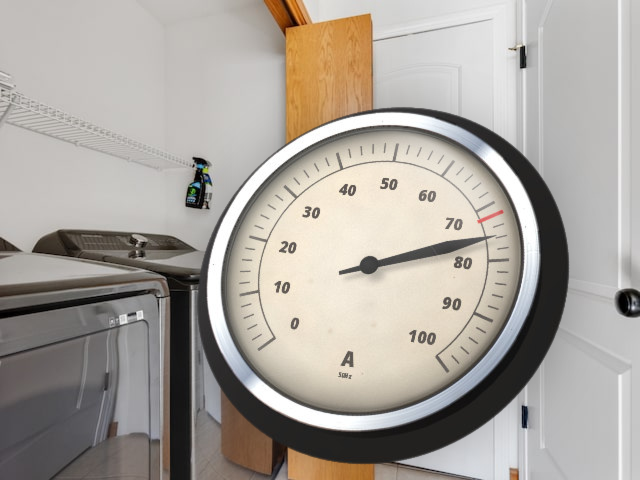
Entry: 76 A
